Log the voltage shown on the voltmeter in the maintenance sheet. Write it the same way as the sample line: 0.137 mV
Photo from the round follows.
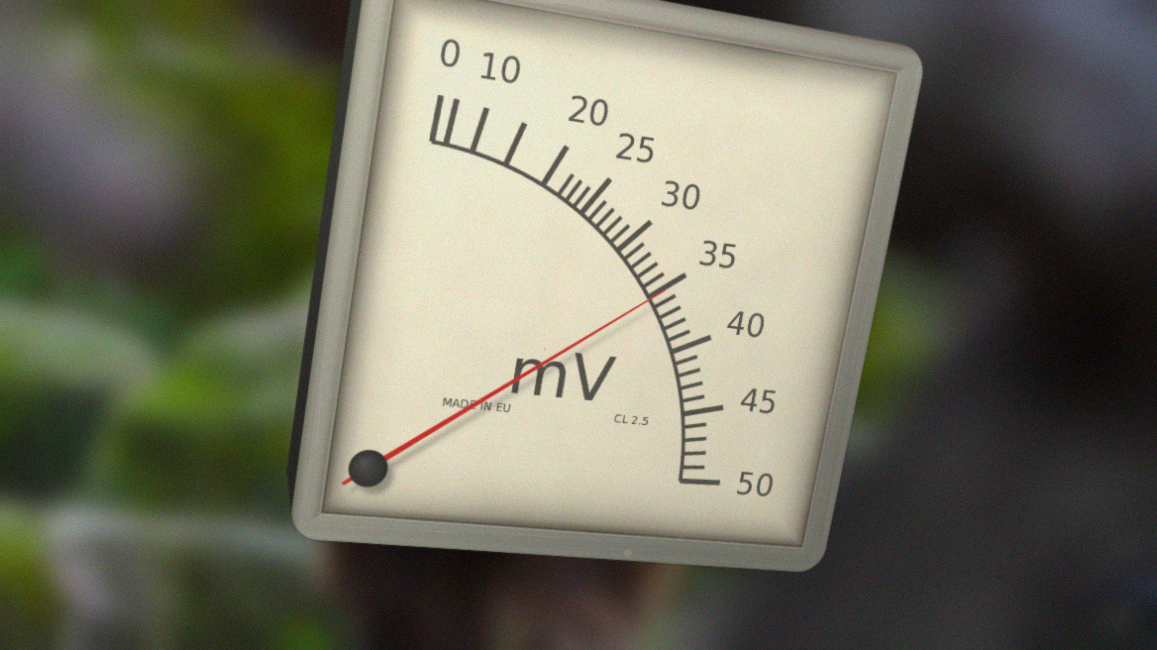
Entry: 35 mV
